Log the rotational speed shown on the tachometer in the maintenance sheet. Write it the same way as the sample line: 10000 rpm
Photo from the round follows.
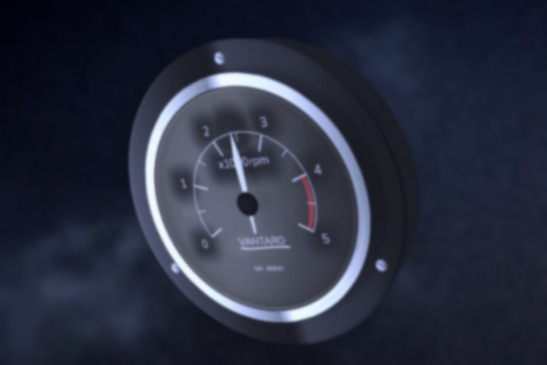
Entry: 2500 rpm
